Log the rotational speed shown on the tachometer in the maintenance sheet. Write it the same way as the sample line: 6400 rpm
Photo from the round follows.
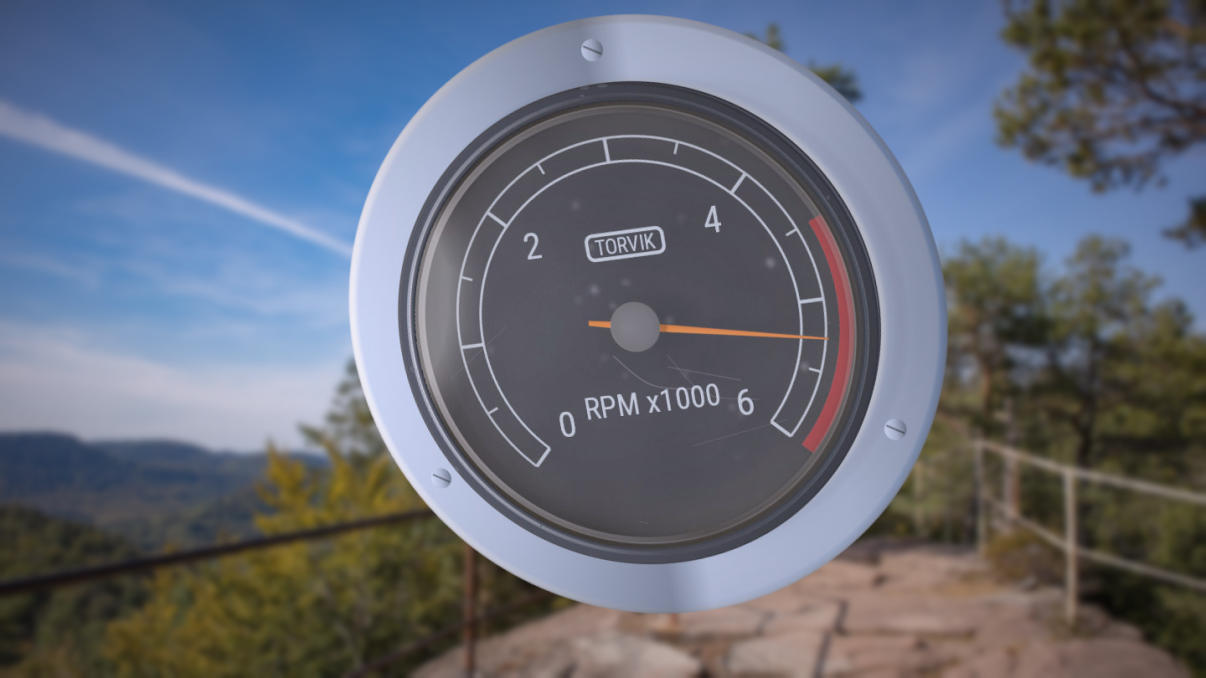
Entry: 5250 rpm
